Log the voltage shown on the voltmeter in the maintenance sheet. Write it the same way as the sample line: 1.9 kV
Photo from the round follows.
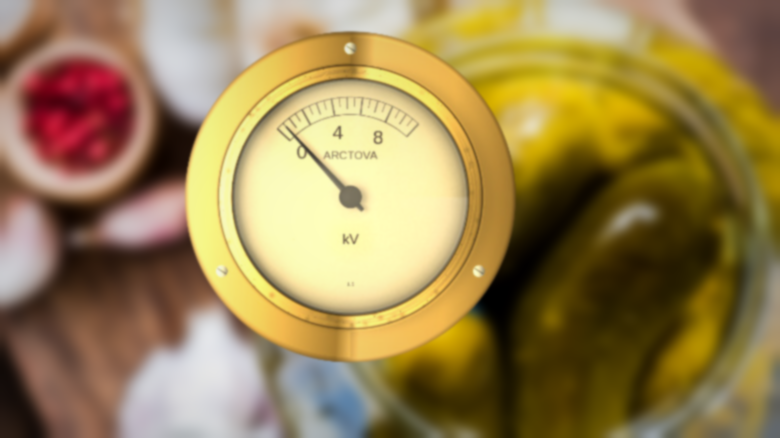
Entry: 0.5 kV
